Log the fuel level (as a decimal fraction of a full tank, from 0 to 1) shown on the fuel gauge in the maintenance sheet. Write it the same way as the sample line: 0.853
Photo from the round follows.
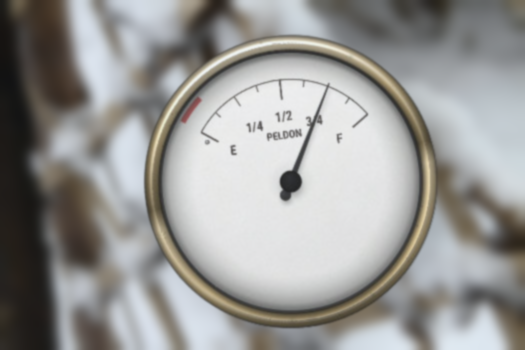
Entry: 0.75
